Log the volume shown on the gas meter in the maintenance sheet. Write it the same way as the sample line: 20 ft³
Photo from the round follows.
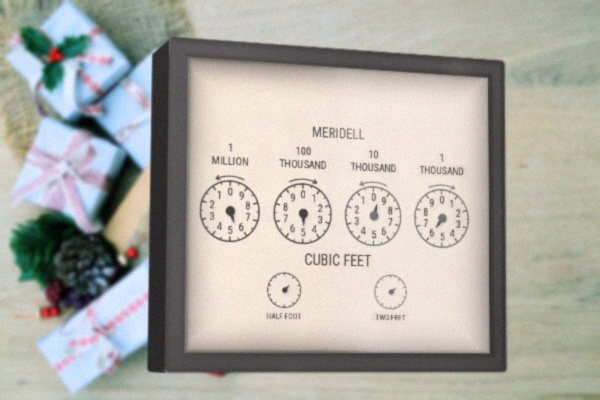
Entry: 549600 ft³
